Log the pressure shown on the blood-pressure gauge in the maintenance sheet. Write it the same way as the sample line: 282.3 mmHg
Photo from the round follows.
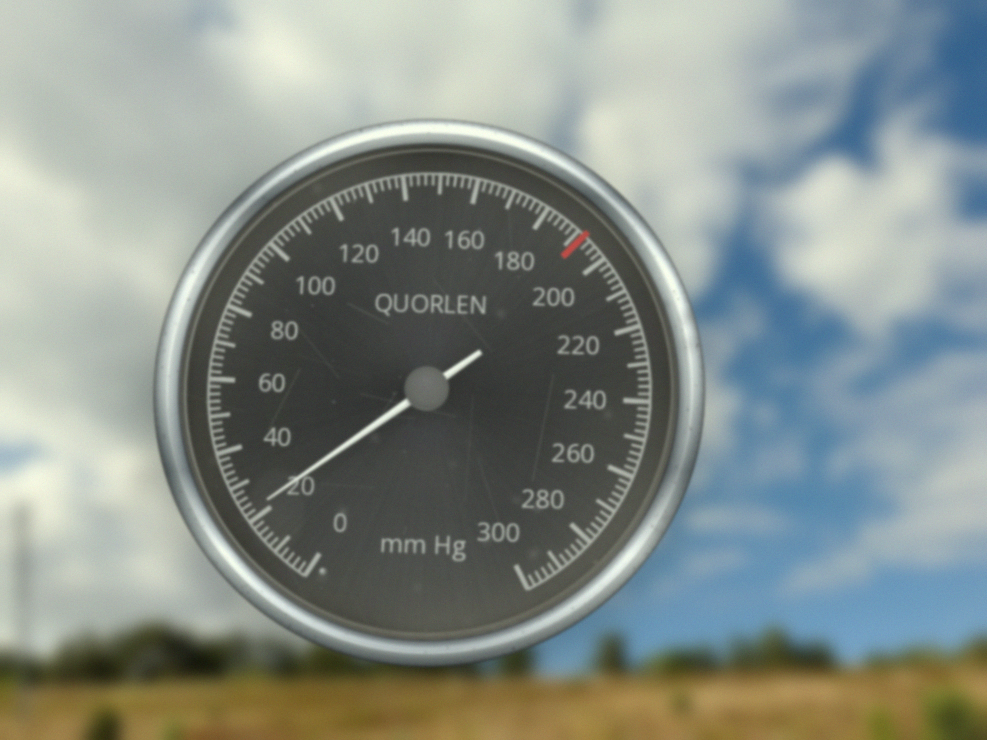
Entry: 22 mmHg
